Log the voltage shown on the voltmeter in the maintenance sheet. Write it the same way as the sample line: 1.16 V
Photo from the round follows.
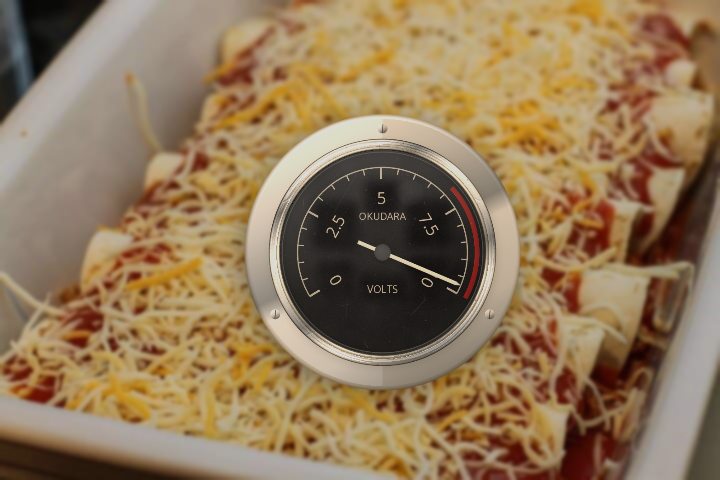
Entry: 9.75 V
